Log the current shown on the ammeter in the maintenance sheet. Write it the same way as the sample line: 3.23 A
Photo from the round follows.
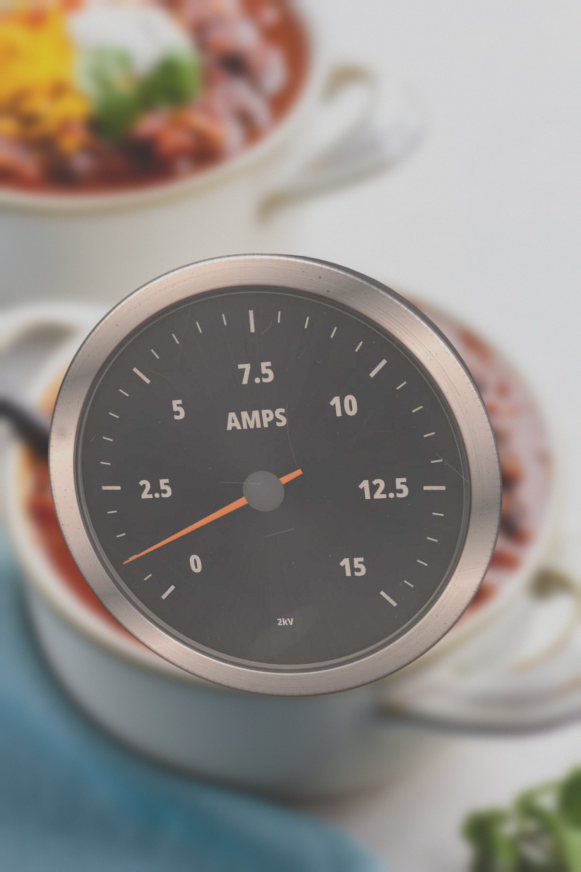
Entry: 1 A
